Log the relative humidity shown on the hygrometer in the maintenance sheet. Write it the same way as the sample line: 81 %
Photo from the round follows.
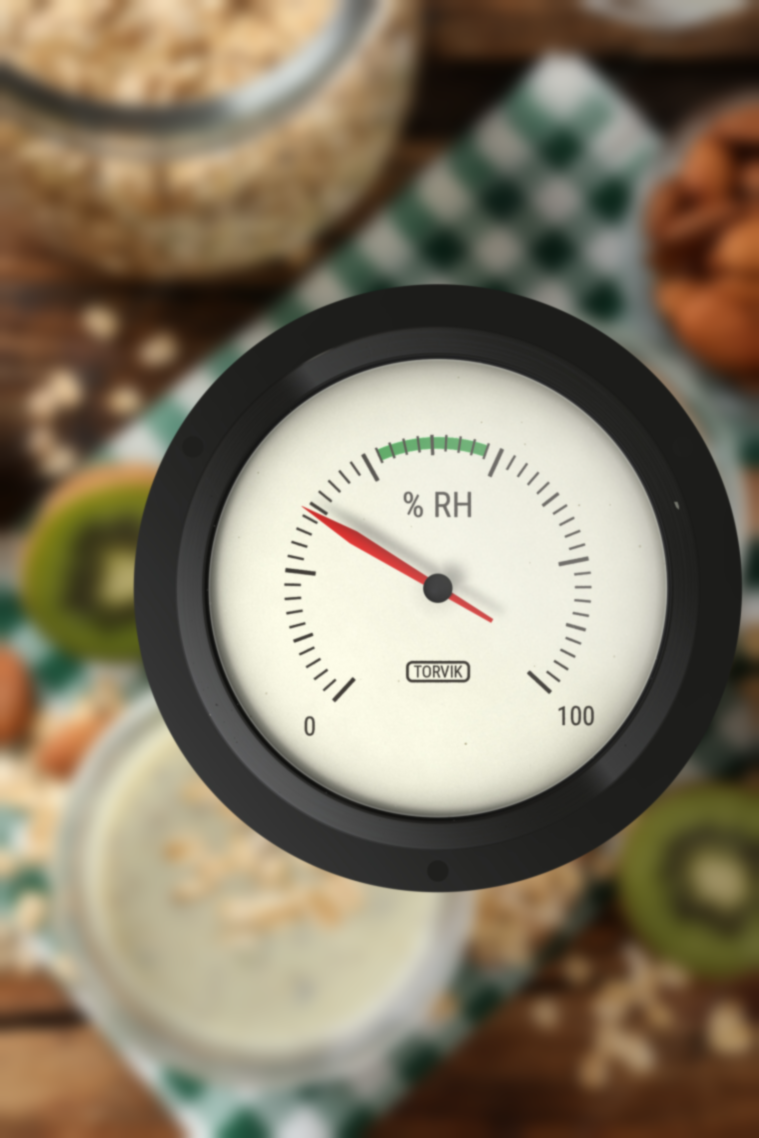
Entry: 29 %
